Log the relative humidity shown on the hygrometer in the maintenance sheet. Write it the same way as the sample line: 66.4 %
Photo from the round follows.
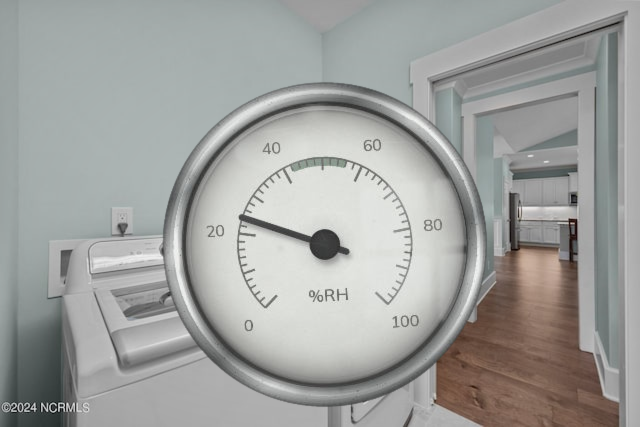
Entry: 24 %
